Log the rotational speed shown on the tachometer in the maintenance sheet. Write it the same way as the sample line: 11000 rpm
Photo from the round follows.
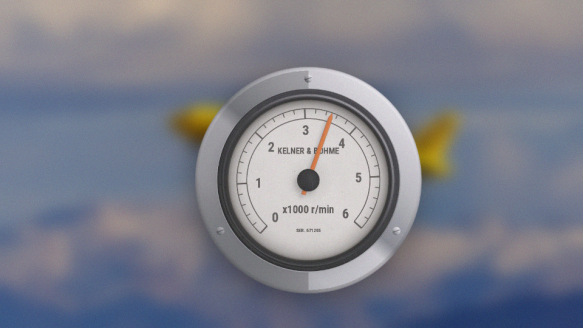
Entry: 3500 rpm
